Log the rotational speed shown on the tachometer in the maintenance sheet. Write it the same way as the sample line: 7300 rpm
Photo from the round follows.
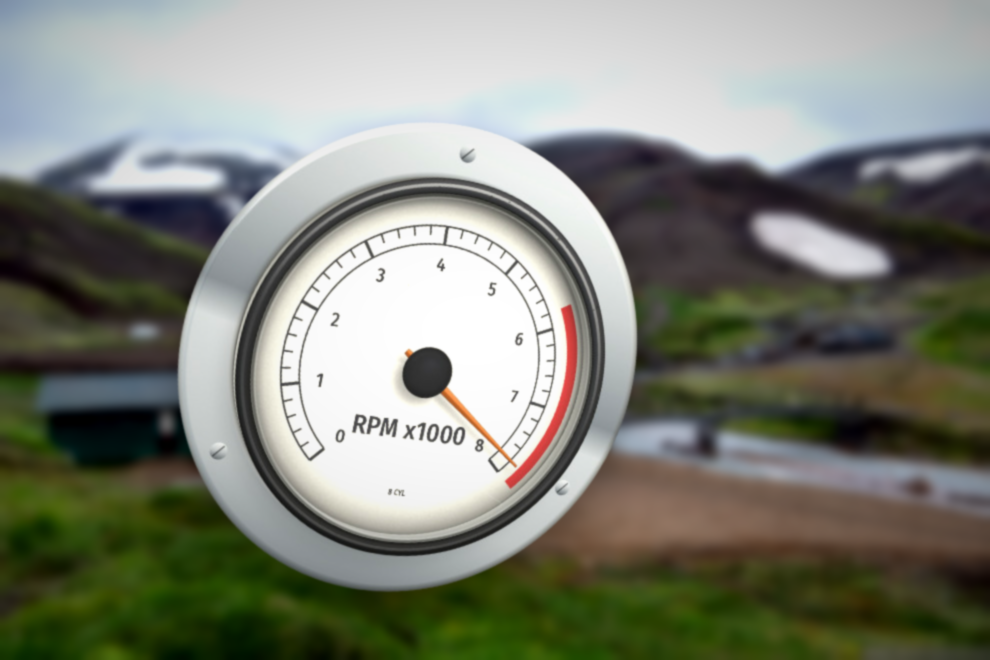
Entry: 7800 rpm
